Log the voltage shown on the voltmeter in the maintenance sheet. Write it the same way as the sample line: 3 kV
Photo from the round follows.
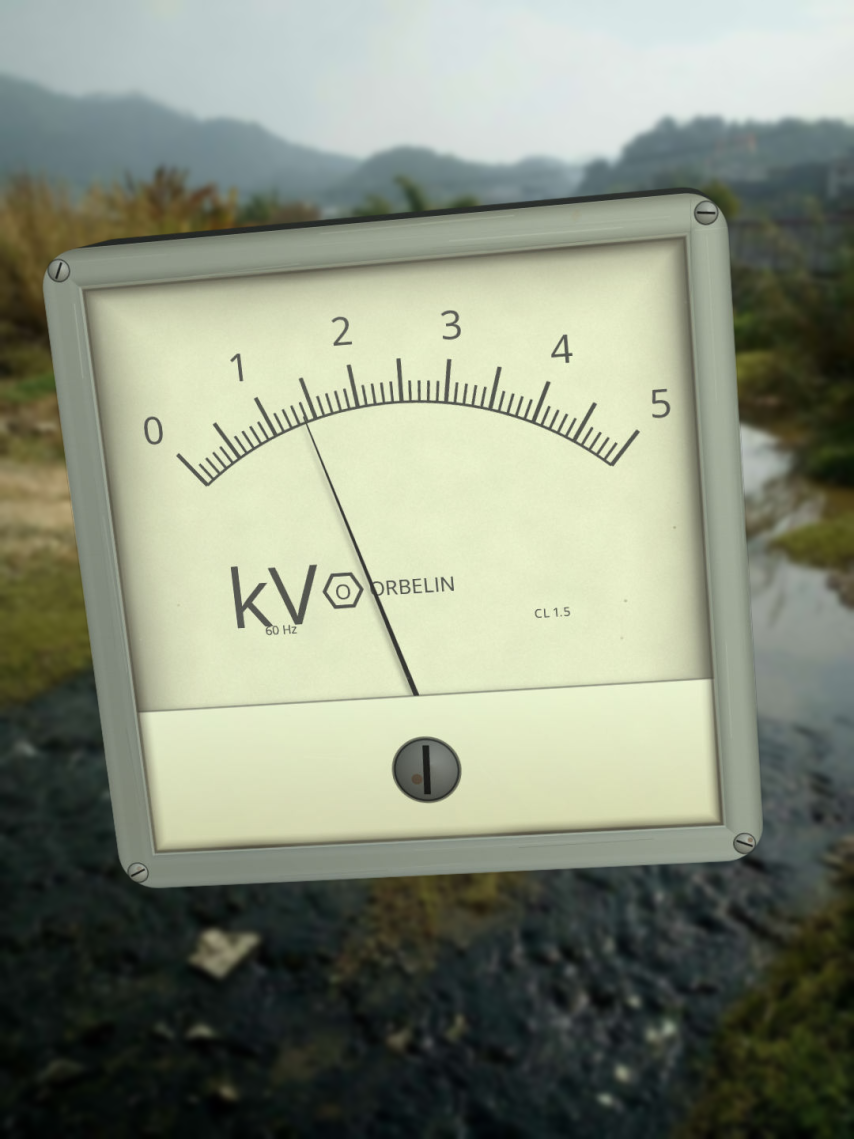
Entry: 1.4 kV
